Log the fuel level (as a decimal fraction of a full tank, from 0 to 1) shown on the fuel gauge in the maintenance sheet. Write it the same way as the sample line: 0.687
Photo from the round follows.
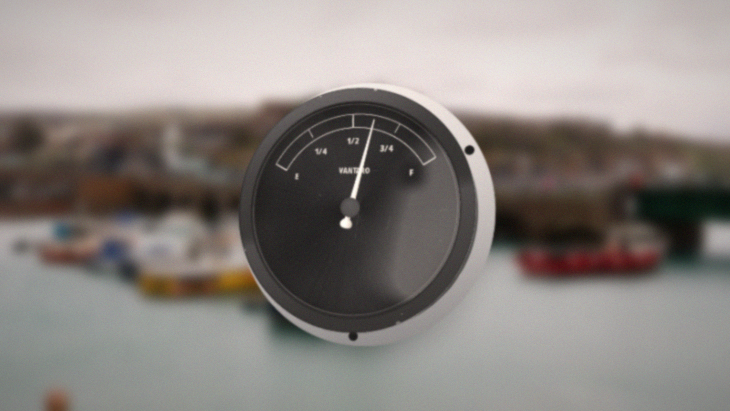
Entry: 0.625
